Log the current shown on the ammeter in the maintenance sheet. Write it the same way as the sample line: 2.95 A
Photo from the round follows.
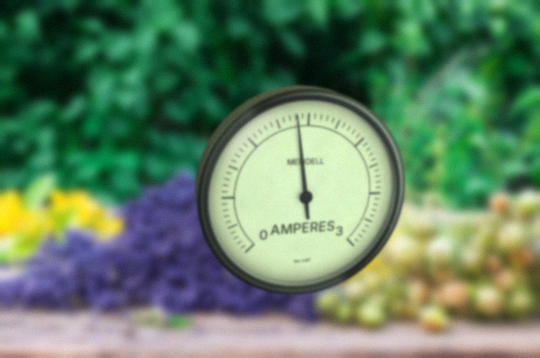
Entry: 1.4 A
